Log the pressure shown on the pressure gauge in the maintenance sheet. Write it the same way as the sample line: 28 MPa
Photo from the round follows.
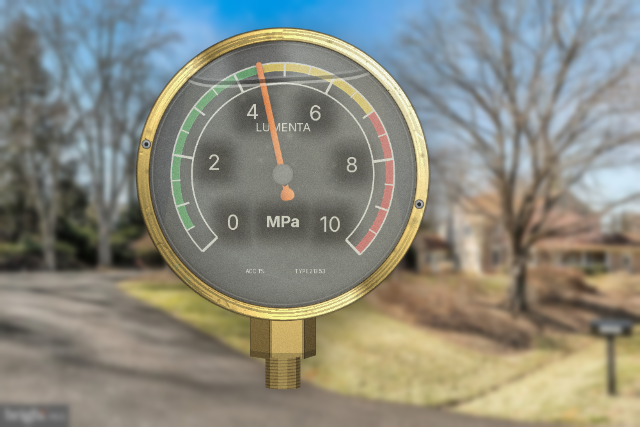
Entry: 4.5 MPa
